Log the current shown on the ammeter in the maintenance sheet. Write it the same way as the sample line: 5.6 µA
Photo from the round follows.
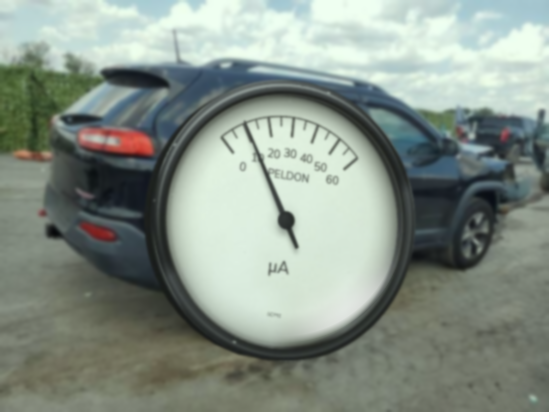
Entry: 10 µA
